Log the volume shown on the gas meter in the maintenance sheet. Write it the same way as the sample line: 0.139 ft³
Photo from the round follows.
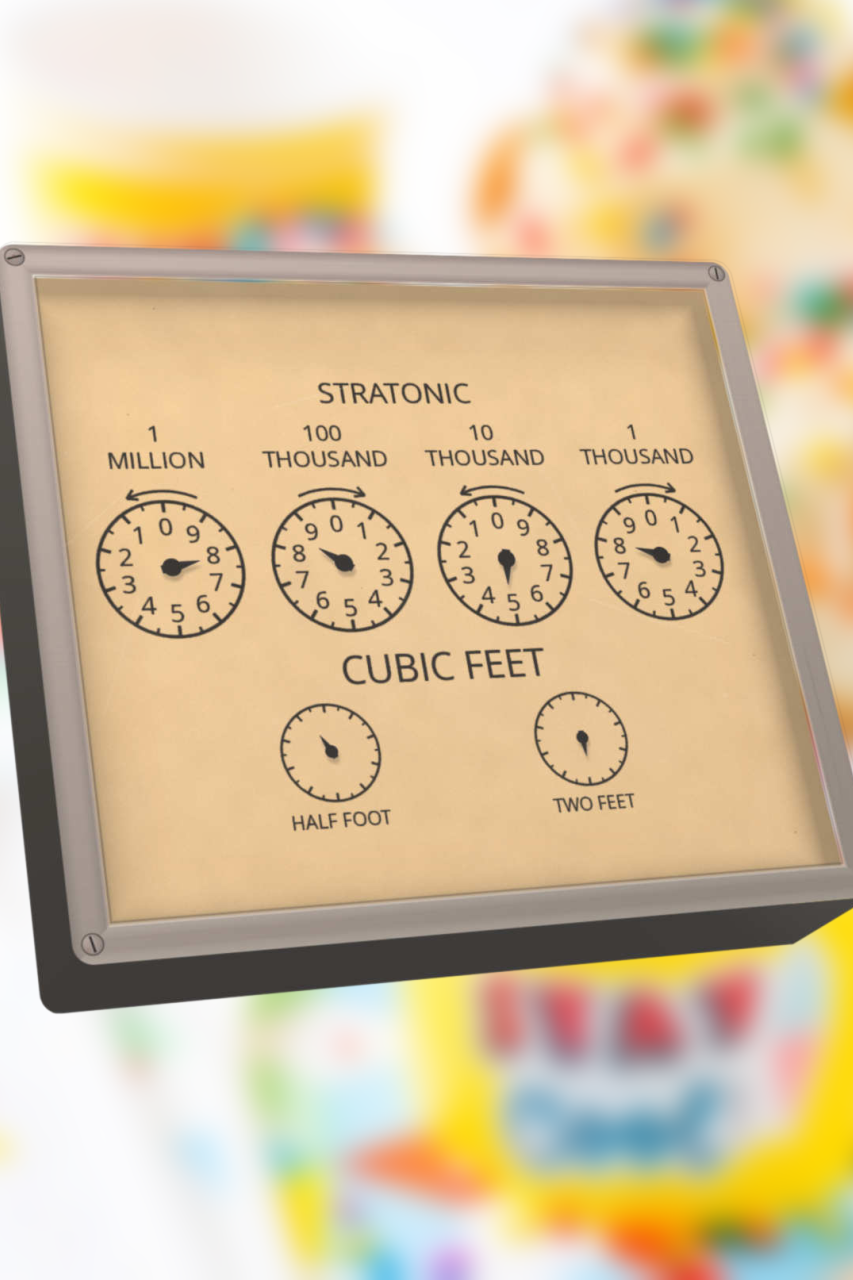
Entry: 784800 ft³
